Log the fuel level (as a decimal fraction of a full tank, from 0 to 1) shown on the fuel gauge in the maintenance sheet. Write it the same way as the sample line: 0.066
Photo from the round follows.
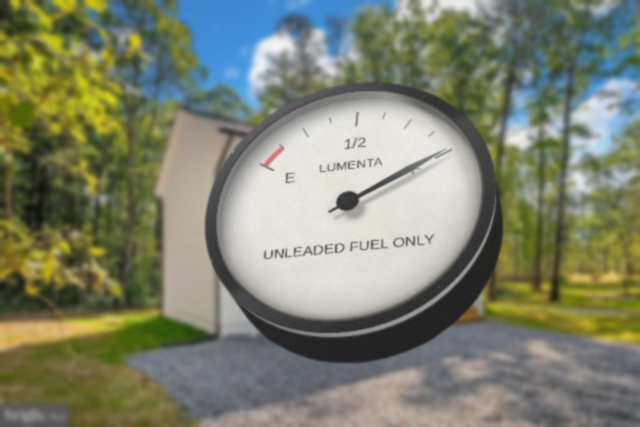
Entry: 1
